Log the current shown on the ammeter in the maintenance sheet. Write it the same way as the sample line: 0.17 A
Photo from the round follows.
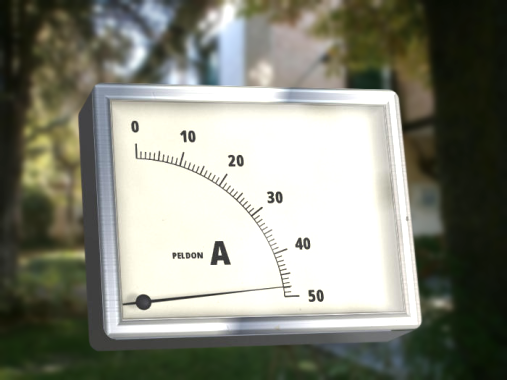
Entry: 48 A
